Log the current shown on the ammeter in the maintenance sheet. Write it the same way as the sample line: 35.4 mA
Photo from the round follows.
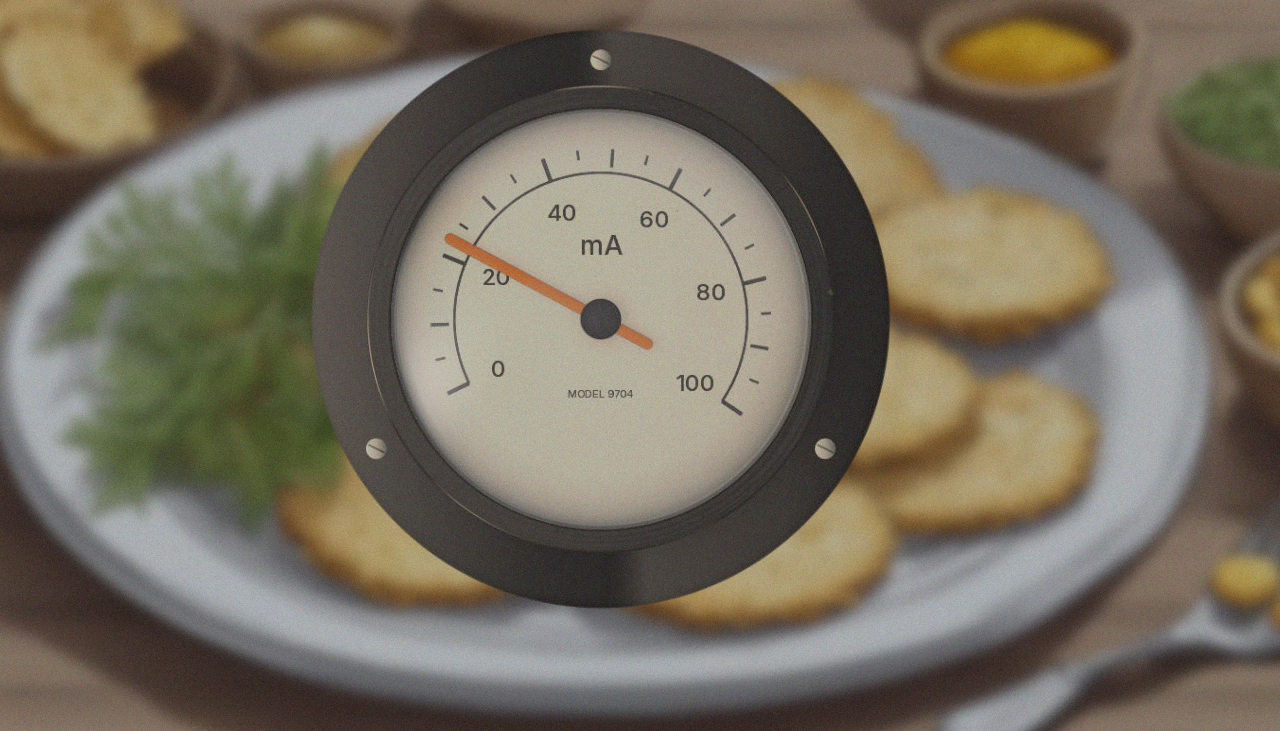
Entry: 22.5 mA
